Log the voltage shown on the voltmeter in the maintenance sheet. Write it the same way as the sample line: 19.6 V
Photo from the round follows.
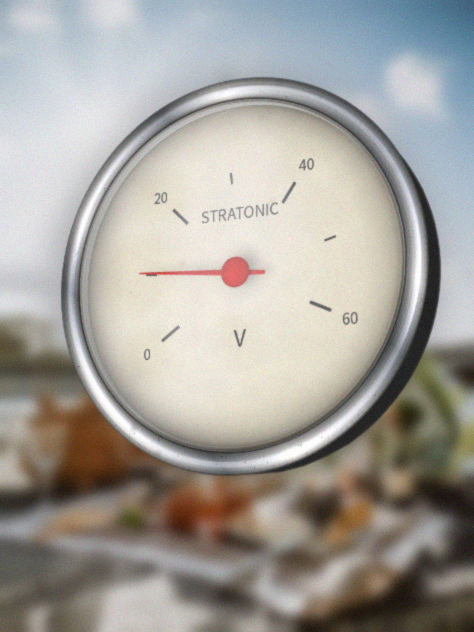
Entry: 10 V
